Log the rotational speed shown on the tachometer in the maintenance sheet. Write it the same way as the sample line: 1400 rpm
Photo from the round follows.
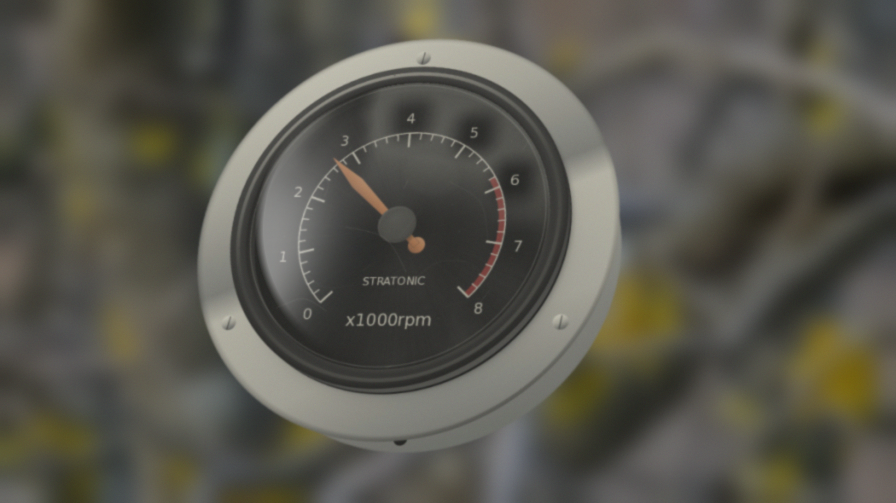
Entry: 2700 rpm
